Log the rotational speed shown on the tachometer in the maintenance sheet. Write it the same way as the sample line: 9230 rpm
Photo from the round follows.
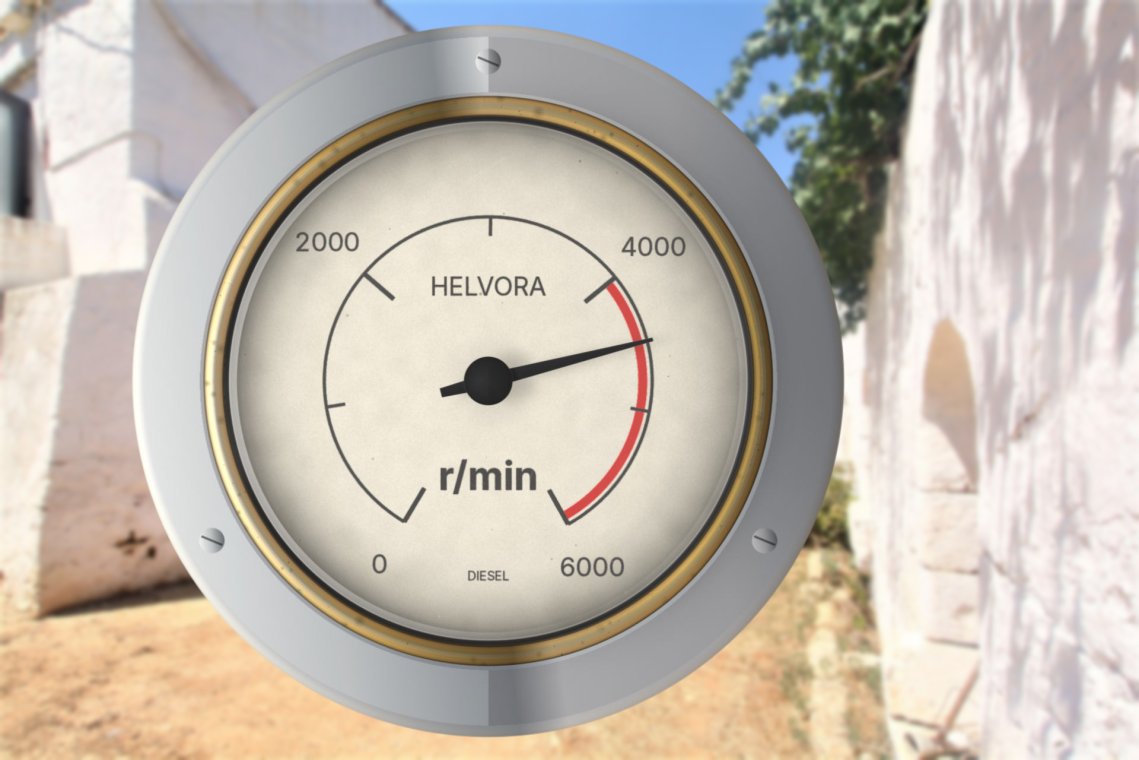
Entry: 4500 rpm
